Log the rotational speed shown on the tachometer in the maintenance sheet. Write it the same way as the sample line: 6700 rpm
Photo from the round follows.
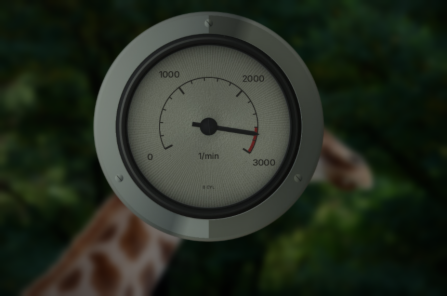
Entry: 2700 rpm
